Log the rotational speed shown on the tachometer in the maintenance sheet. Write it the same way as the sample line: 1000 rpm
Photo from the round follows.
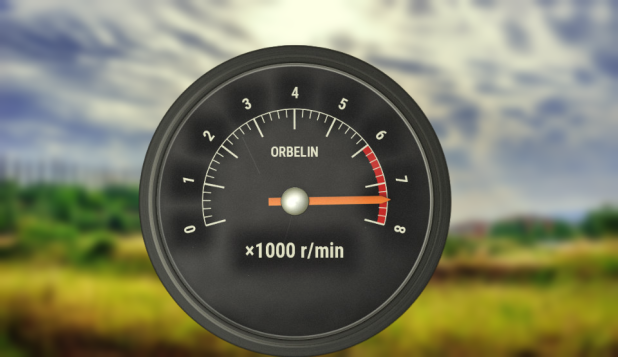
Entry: 7400 rpm
